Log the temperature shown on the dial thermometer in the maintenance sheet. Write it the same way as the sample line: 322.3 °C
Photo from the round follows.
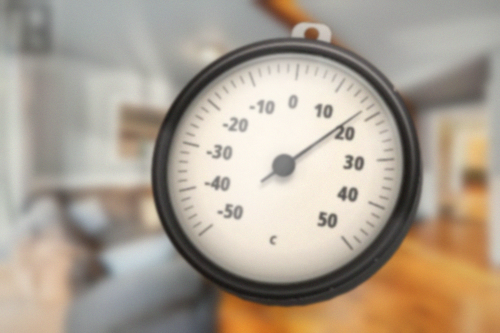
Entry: 18 °C
